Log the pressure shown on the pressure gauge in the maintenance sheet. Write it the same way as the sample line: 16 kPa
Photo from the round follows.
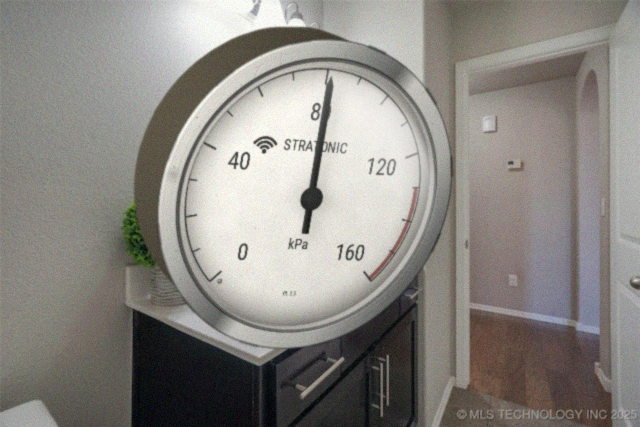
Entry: 80 kPa
